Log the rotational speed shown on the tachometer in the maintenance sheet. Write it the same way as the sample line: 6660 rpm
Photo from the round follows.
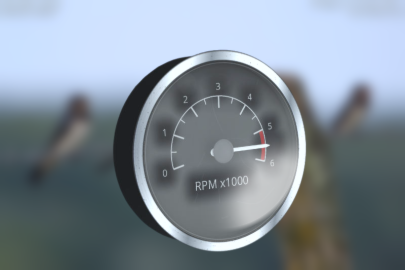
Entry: 5500 rpm
